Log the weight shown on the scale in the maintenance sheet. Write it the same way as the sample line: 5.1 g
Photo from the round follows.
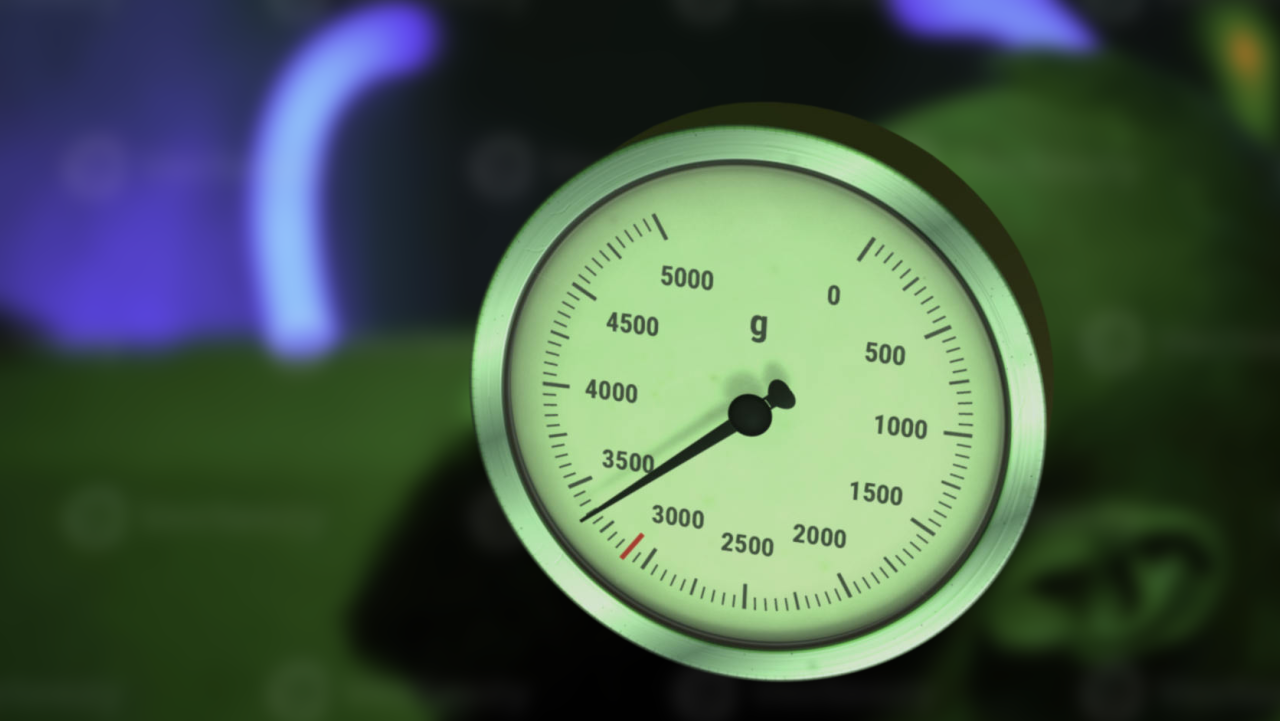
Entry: 3350 g
